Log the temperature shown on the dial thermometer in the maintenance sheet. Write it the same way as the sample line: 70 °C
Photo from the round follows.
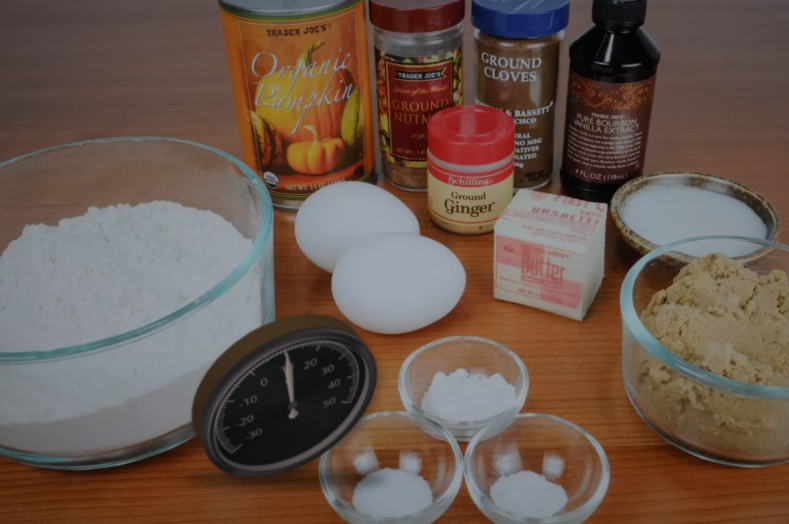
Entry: 10 °C
